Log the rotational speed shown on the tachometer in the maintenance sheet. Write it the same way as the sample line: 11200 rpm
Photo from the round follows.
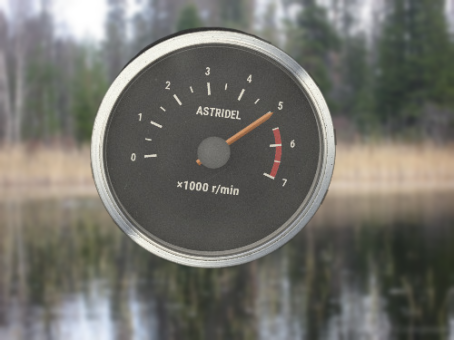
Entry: 5000 rpm
